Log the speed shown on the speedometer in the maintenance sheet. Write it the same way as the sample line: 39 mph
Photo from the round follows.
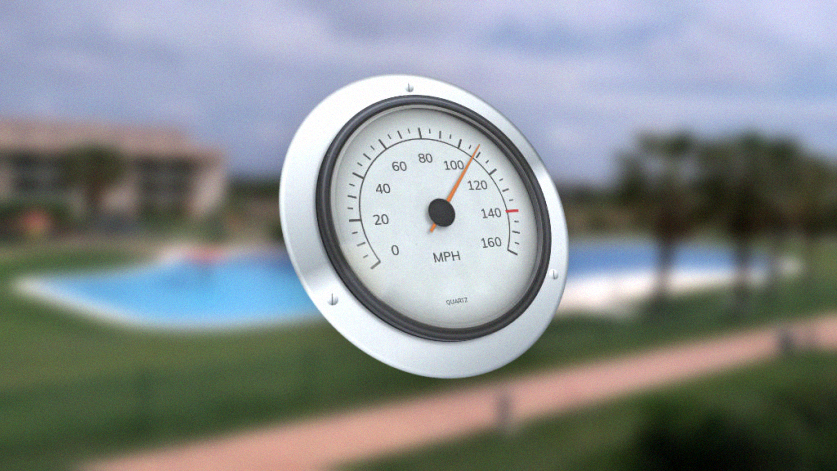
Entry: 107.5 mph
